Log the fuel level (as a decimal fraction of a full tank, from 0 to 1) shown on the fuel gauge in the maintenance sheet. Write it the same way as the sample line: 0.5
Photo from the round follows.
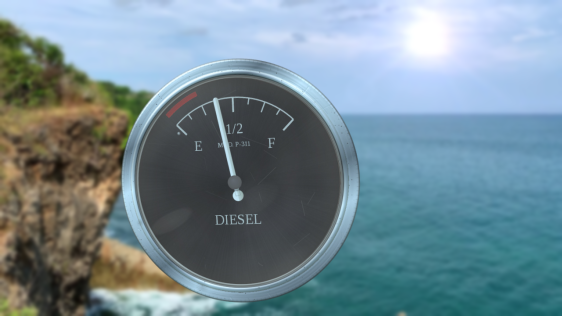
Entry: 0.375
